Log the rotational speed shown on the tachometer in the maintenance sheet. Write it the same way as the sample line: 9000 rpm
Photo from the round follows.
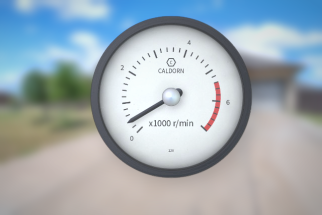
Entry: 400 rpm
